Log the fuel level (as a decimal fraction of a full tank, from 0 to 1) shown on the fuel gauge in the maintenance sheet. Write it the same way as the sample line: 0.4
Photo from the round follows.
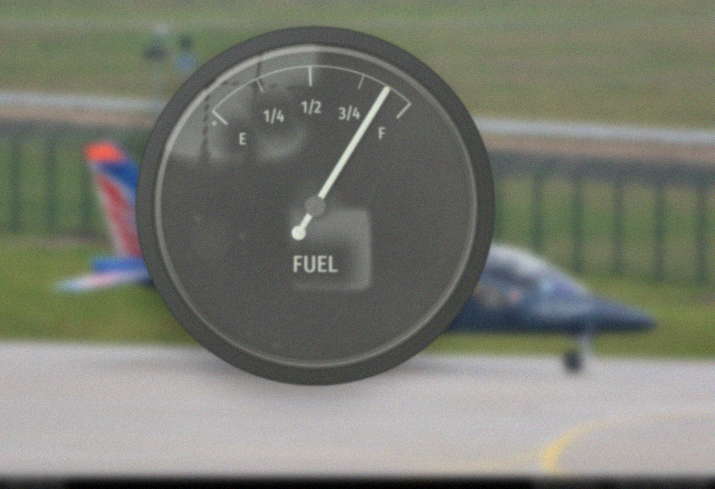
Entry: 0.875
